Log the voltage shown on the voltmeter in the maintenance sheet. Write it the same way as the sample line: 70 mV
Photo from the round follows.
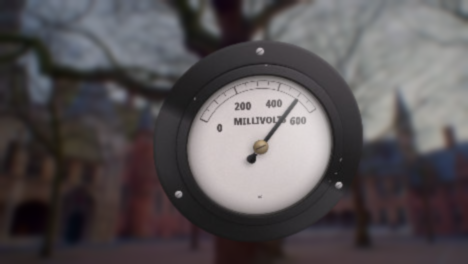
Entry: 500 mV
